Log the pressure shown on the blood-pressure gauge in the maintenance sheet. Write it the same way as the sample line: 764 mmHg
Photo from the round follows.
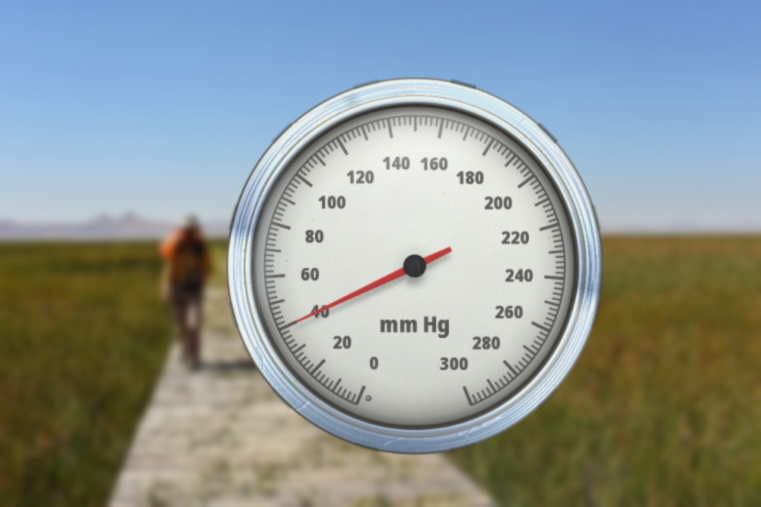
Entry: 40 mmHg
